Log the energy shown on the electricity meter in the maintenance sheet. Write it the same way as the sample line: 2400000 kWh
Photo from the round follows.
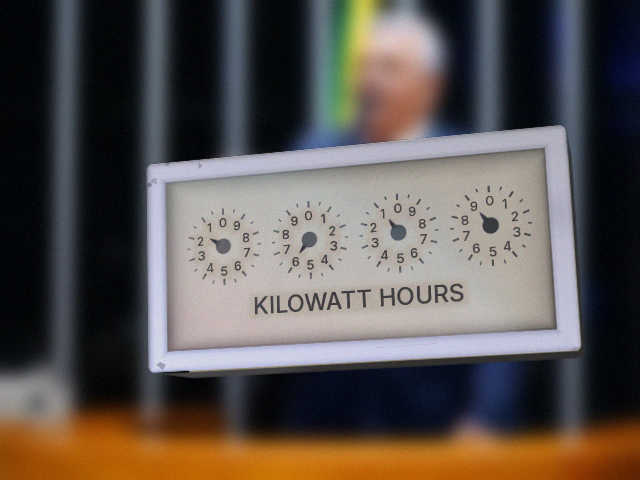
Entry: 1609 kWh
